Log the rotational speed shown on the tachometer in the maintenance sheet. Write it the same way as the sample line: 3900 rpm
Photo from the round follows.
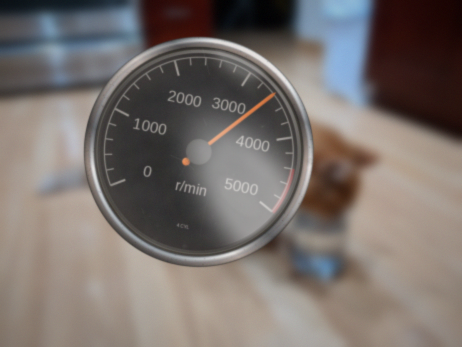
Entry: 3400 rpm
